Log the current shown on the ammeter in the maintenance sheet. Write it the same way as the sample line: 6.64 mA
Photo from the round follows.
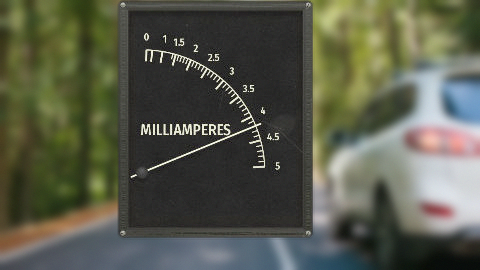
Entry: 4.2 mA
